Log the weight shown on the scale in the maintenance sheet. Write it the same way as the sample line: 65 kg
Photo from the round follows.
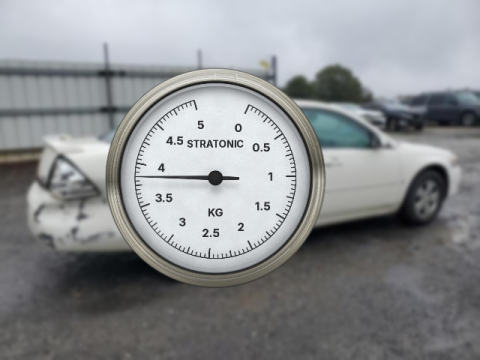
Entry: 3.85 kg
